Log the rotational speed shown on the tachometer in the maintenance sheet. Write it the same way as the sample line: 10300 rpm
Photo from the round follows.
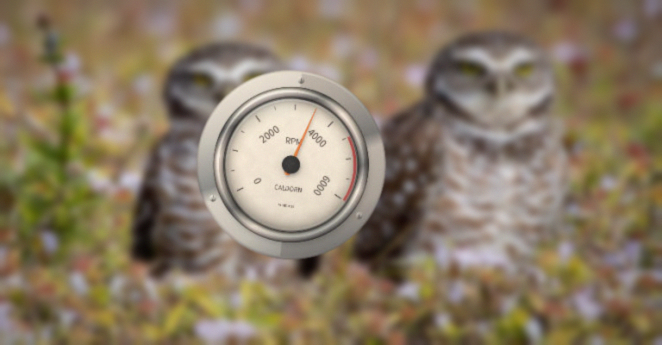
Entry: 3500 rpm
